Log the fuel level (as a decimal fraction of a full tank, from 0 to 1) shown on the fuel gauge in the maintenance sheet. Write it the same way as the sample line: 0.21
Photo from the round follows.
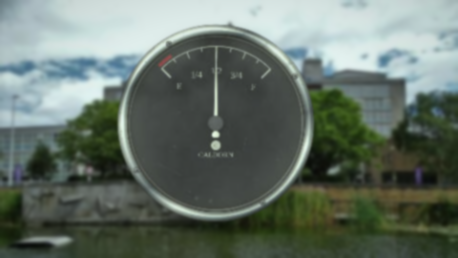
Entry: 0.5
